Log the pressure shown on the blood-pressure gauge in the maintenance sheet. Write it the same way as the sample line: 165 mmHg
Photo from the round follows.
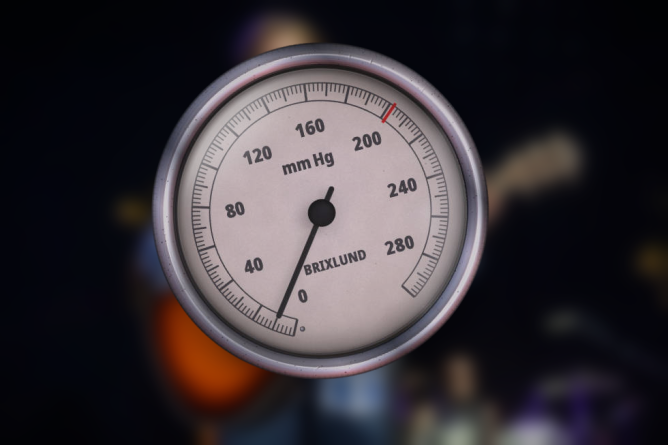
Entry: 10 mmHg
